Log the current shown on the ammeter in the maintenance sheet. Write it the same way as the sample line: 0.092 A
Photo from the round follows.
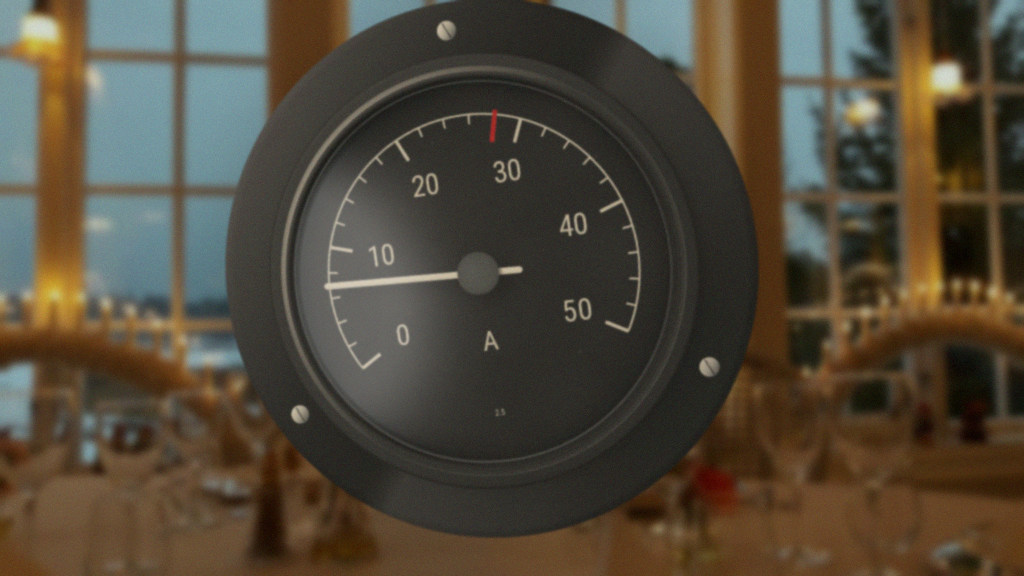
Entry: 7 A
